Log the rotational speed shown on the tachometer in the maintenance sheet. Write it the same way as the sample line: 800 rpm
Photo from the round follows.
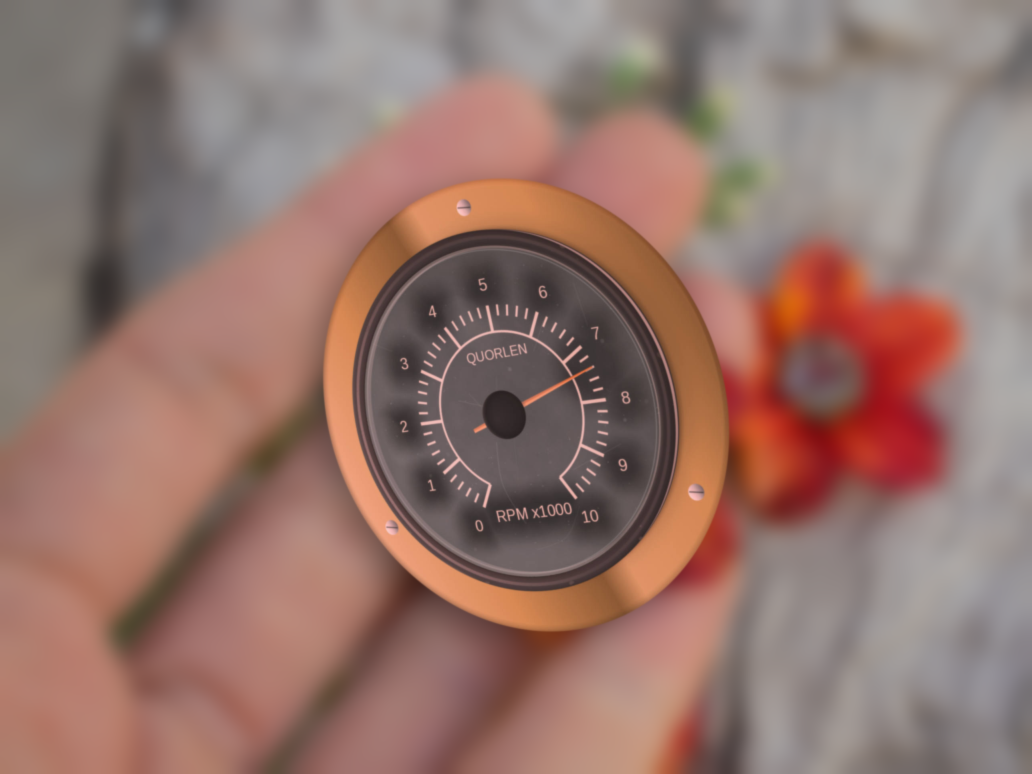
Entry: 7400 rpm
